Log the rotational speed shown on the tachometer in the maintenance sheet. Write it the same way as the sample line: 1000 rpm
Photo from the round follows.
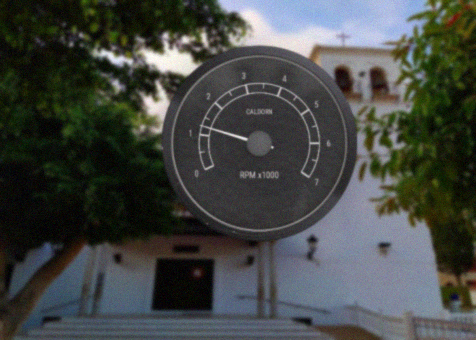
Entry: 1250 rpm
